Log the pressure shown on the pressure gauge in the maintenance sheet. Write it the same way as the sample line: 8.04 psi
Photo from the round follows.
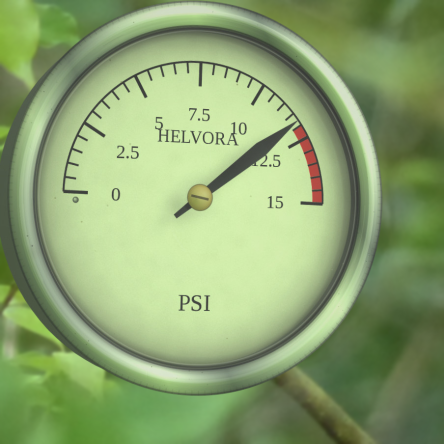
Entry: 11.75 psi
